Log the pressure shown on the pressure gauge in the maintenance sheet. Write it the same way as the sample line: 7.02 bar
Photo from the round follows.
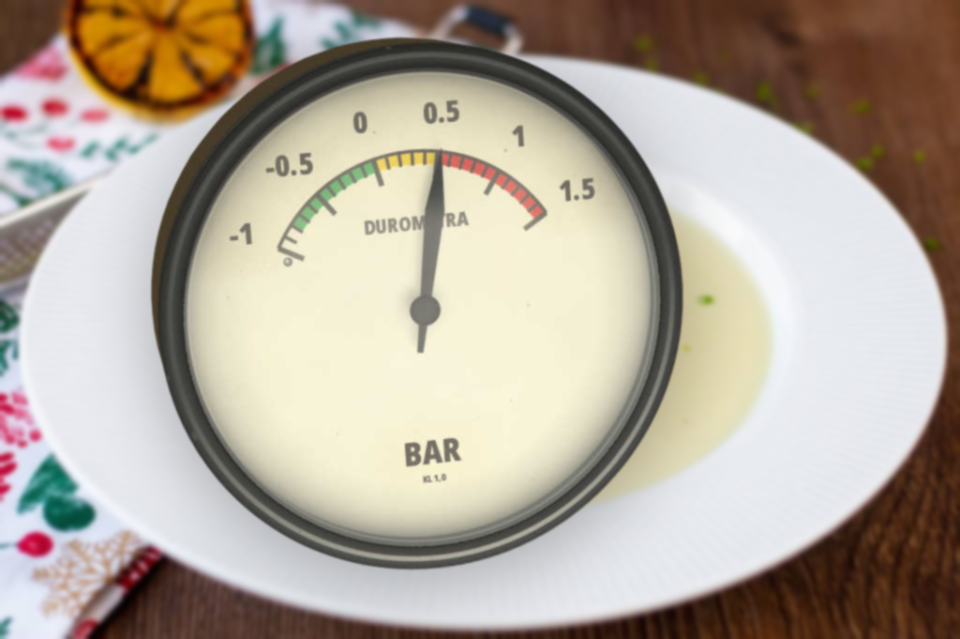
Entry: 0.5 bar
